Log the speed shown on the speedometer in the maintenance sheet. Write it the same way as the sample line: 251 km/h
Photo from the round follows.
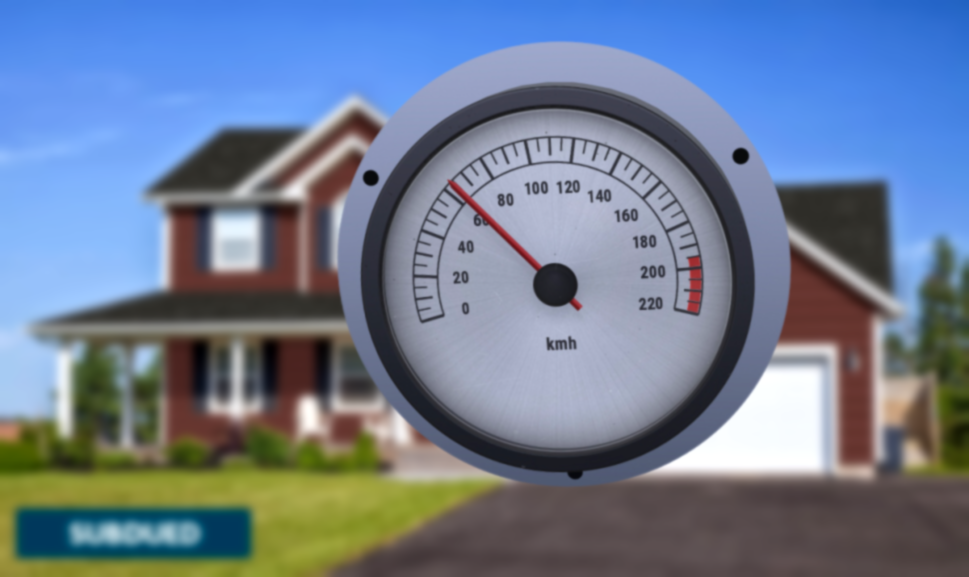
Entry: 65 km/h
